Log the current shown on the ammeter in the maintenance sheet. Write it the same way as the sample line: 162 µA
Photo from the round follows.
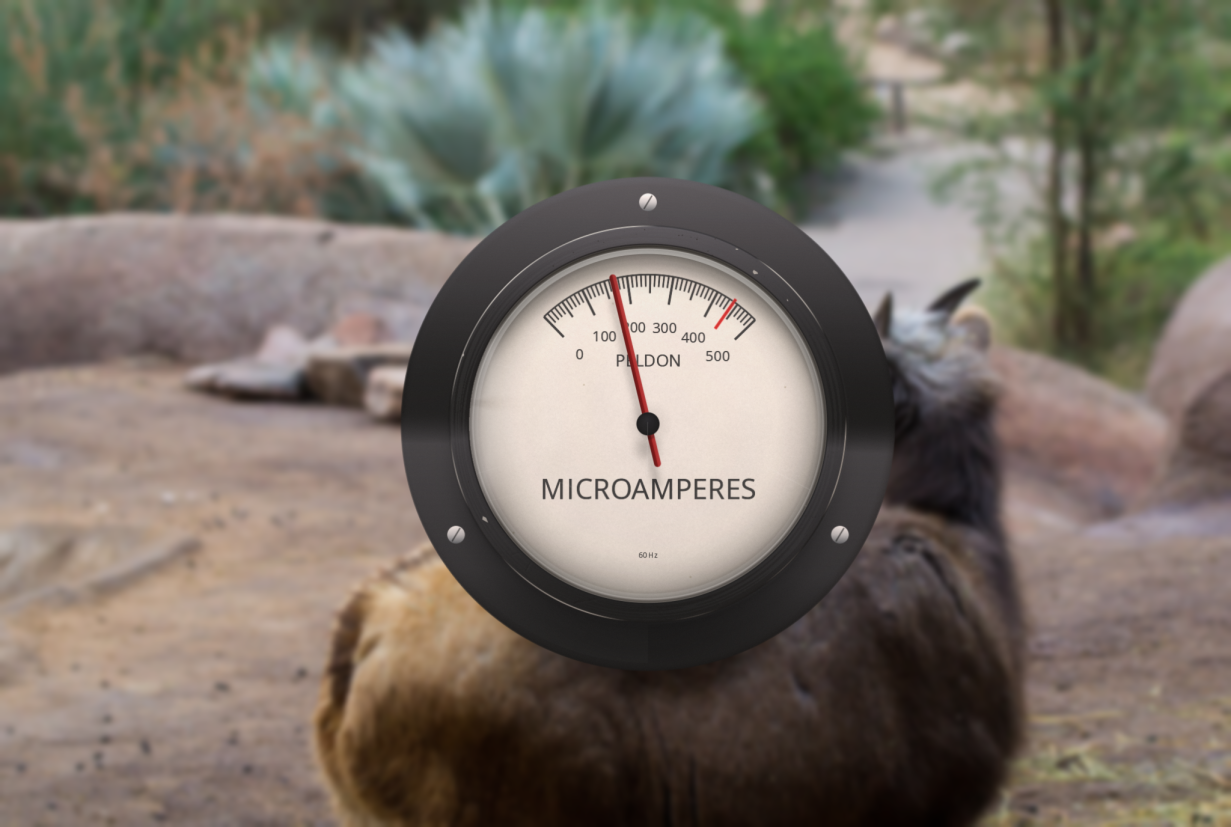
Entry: 170 µA
